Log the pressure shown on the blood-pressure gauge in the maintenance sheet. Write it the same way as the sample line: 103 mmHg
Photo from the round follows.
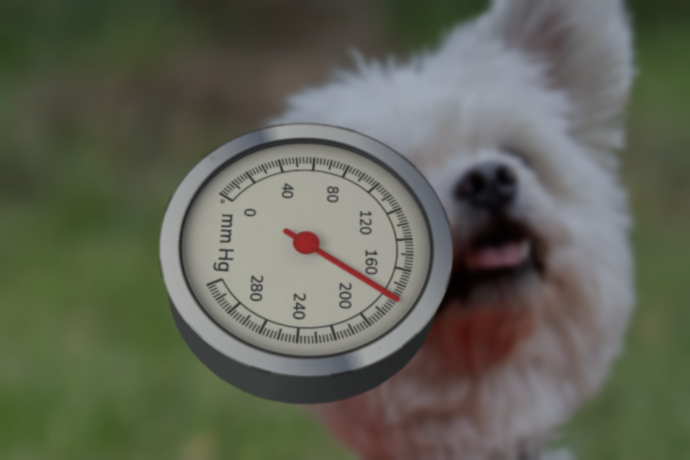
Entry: 180 mmHg
